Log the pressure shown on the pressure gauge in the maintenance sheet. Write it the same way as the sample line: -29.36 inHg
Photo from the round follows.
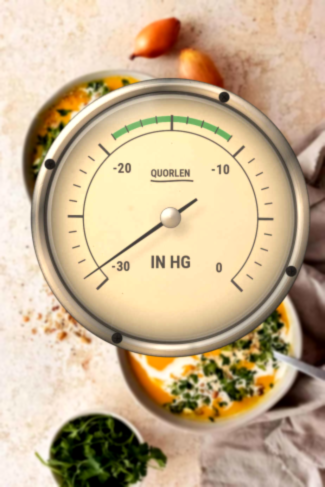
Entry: -29 inHg
